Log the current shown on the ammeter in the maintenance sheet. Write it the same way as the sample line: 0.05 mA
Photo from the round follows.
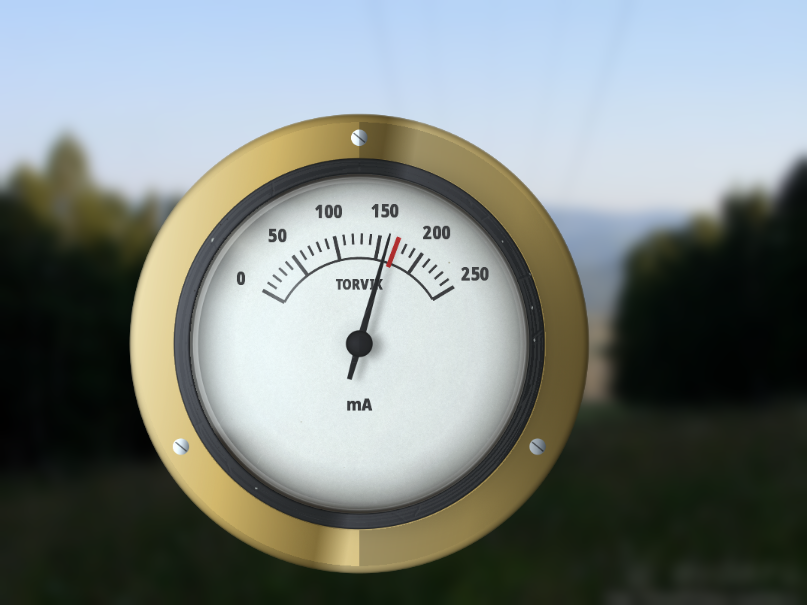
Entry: 160 mA
